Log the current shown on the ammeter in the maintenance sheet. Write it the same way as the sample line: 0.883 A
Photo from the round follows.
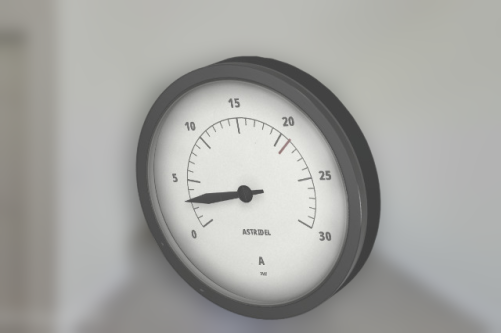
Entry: 3 A
